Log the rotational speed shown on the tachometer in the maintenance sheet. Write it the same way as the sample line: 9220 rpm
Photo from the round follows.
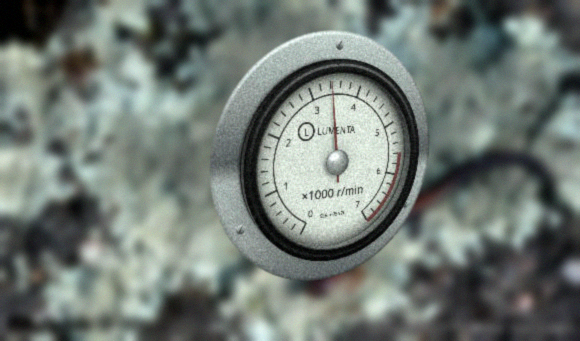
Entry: 3400 rpm
